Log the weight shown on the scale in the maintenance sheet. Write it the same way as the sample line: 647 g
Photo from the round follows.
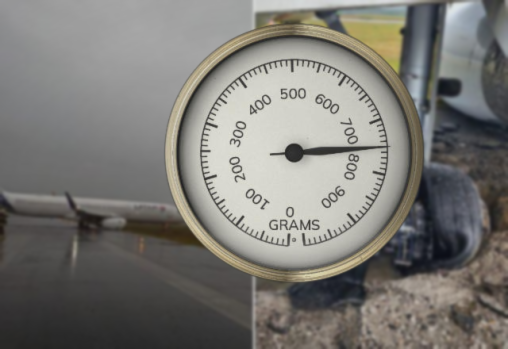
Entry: 750 g
